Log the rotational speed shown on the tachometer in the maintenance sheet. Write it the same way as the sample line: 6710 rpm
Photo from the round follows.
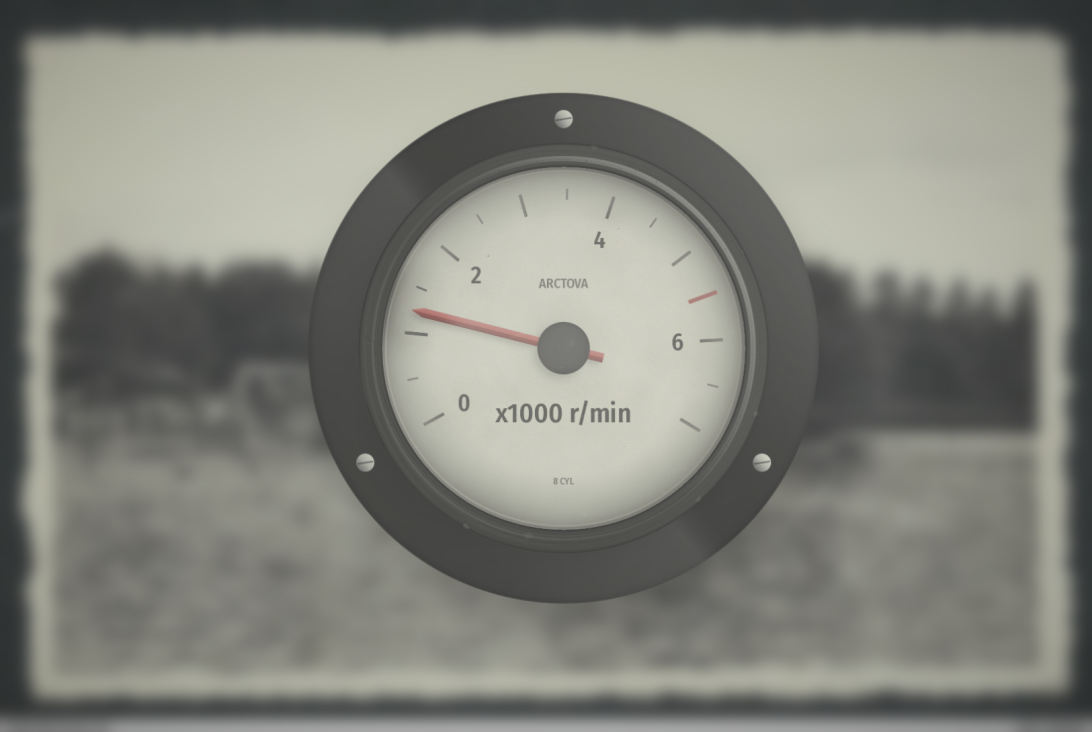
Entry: 1250 rpm
